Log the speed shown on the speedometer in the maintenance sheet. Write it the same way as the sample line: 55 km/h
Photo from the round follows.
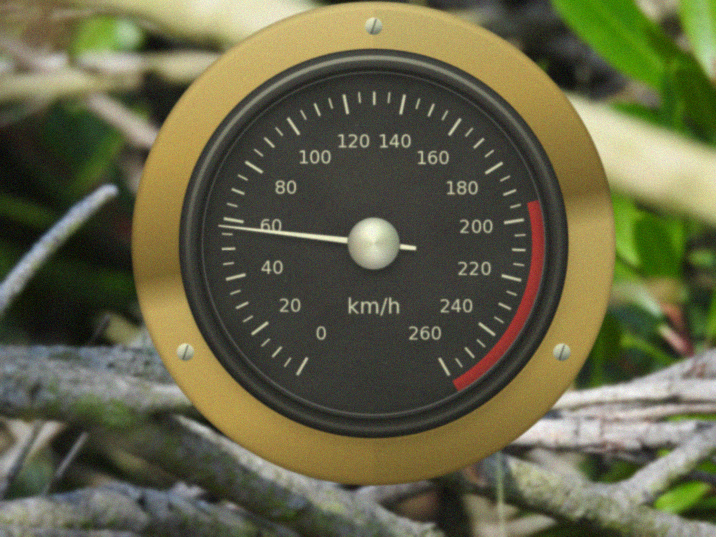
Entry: 57.5 km/h
